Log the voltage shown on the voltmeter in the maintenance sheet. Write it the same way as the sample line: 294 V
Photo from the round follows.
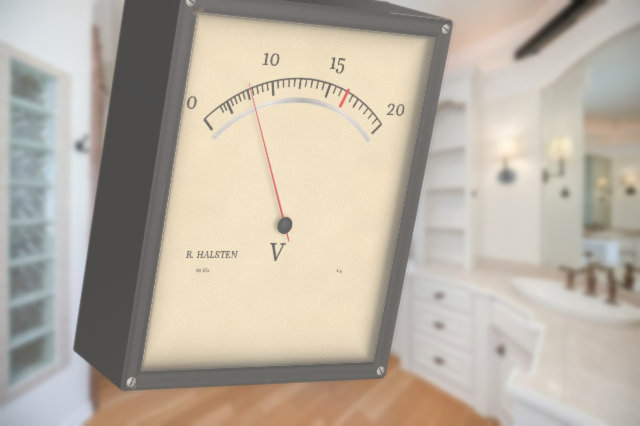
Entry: 7.5 V
